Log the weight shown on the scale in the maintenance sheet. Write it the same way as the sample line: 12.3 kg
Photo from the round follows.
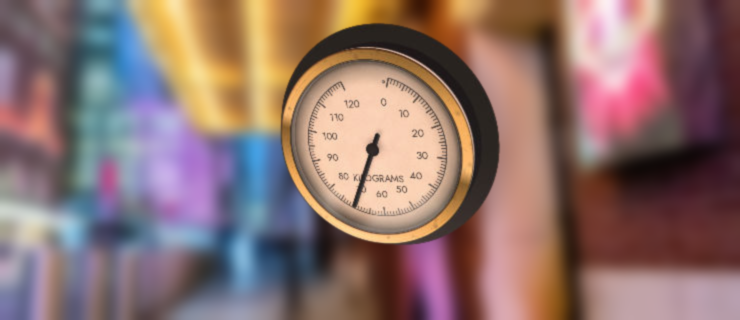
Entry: 70 kg
